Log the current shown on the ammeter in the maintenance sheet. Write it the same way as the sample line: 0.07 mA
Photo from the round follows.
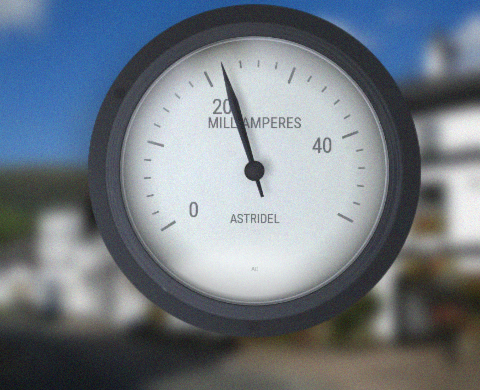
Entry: 22 mA
